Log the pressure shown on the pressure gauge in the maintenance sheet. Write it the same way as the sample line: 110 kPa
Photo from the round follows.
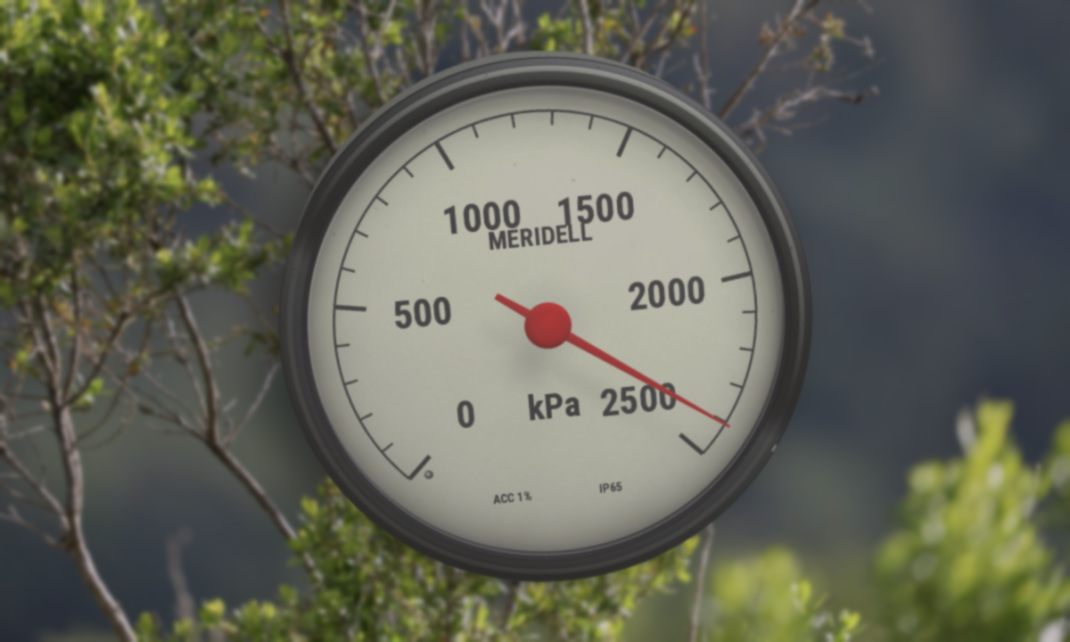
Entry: 2400 kPa
